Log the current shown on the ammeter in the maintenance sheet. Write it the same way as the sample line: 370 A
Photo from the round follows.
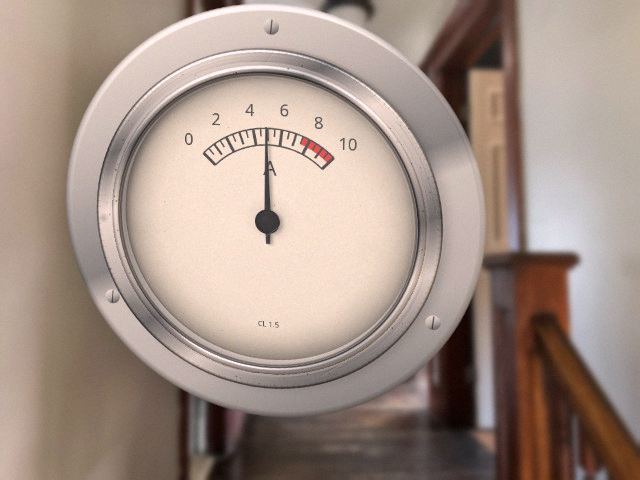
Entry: 5 A
